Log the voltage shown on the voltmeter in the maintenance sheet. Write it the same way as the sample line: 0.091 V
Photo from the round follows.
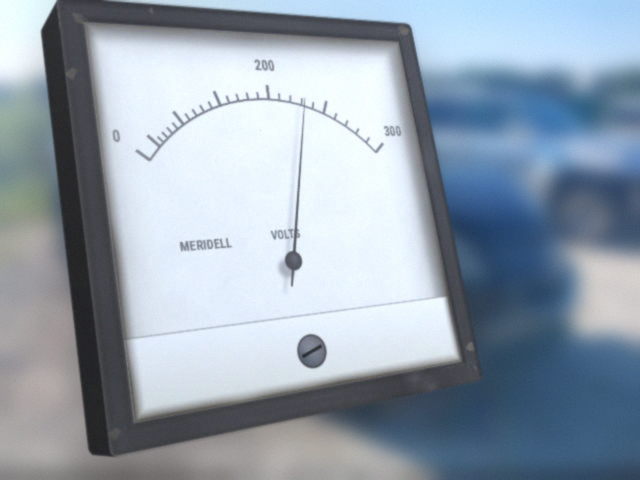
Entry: 230 V
